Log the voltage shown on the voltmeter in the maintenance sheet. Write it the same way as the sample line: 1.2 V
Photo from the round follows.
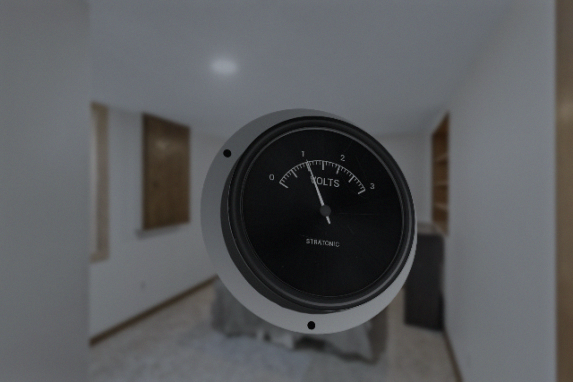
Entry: 1 V
